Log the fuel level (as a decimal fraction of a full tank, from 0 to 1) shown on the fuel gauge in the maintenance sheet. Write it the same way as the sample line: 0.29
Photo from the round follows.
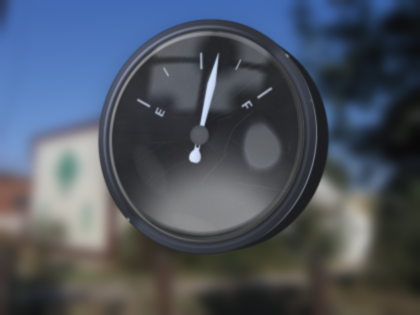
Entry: 0.625
